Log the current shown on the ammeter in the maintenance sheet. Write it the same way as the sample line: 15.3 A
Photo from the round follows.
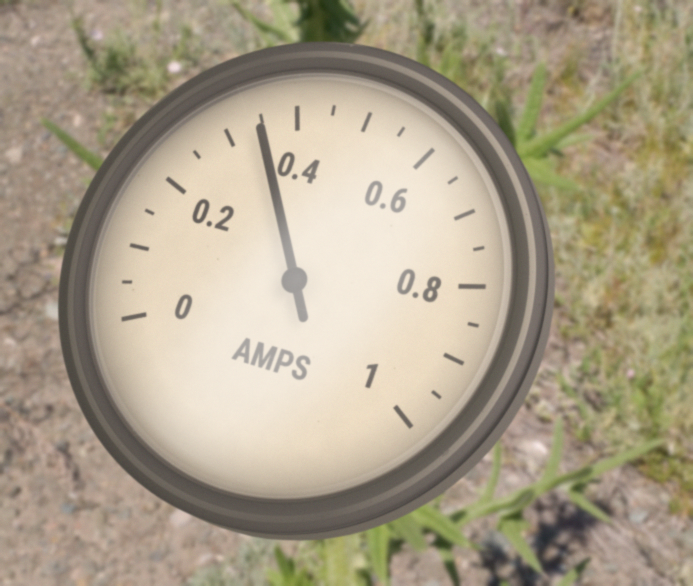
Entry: 0.35 A
